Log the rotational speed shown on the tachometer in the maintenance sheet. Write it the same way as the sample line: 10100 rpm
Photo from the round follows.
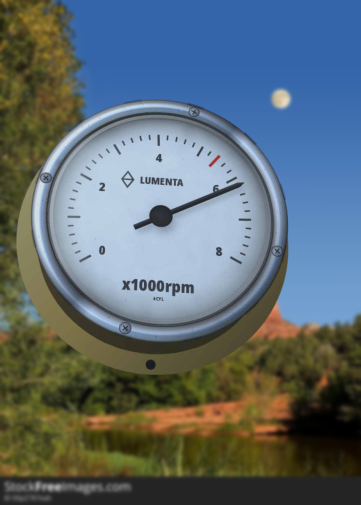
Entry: 6200 rpm
